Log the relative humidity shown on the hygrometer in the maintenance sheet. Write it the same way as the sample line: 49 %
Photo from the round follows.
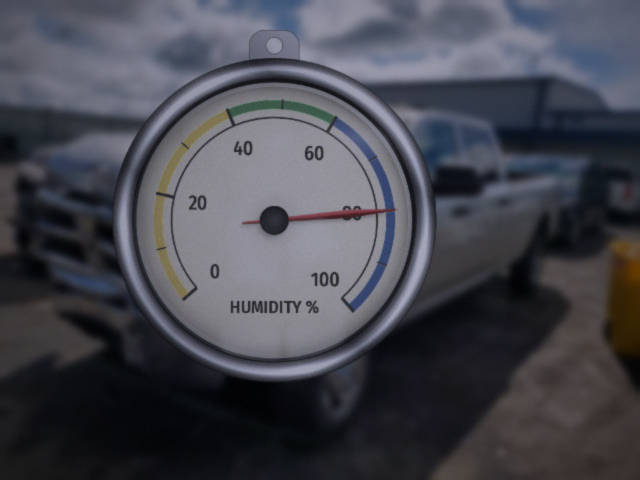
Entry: 80 %
